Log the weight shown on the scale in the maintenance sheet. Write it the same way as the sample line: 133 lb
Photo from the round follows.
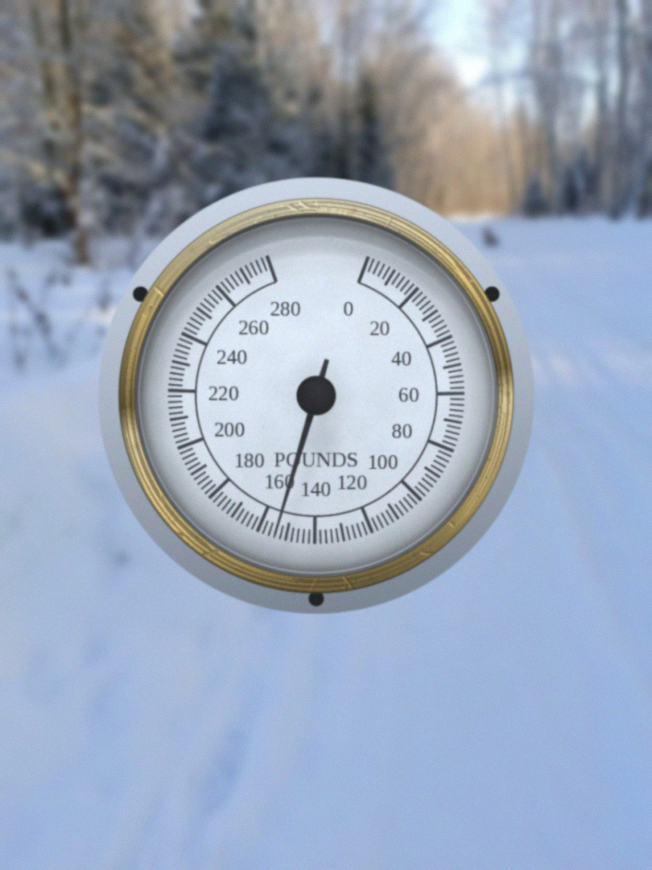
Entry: 154 lb
